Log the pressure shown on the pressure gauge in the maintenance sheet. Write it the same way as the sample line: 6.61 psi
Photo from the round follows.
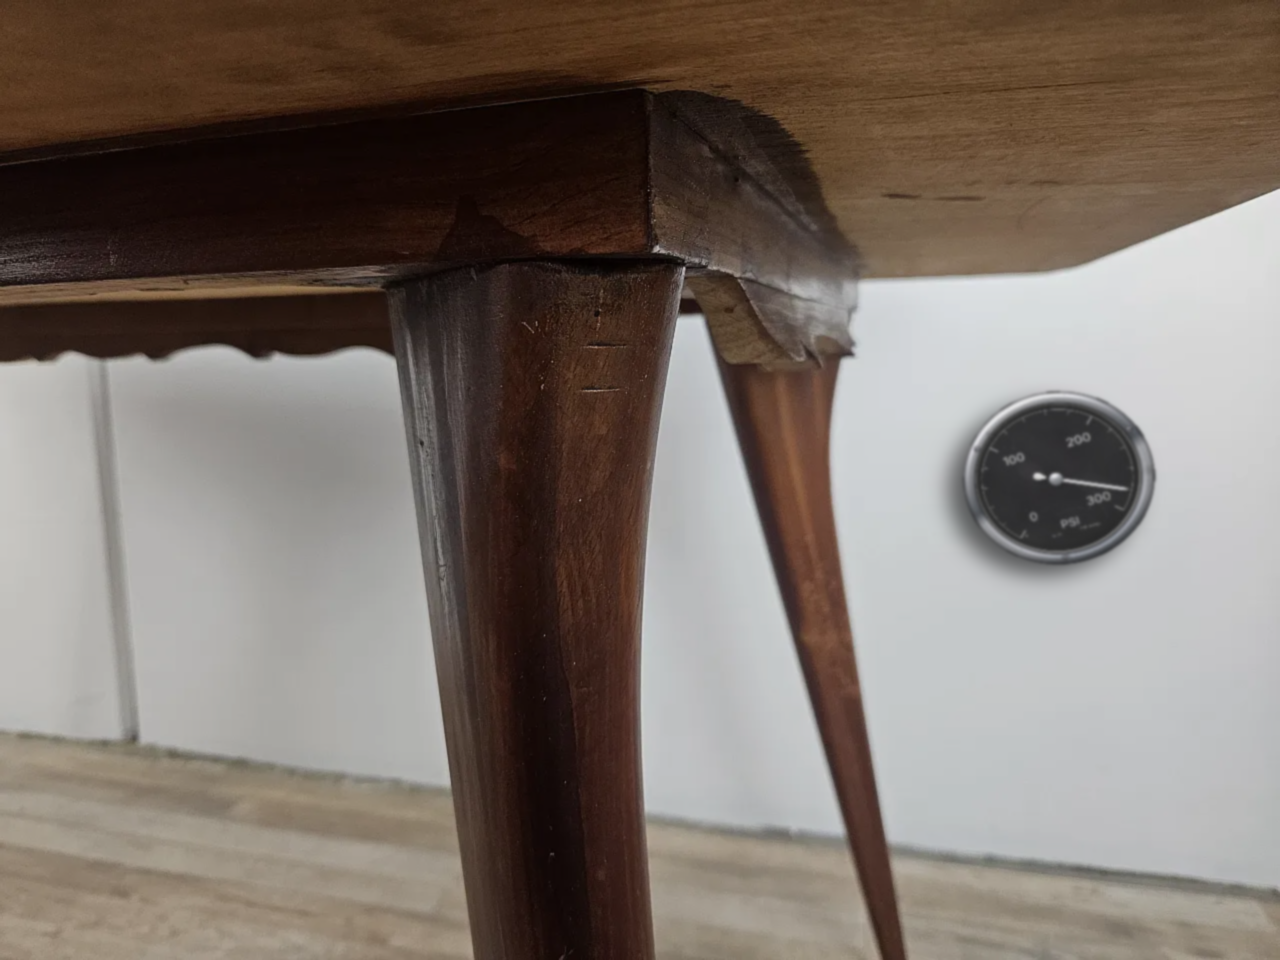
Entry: 280 psi
